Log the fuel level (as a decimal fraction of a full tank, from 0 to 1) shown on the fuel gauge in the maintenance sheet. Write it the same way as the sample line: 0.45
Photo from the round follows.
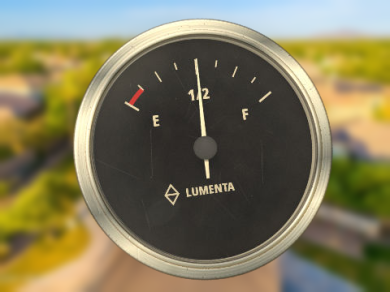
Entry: 0.5
